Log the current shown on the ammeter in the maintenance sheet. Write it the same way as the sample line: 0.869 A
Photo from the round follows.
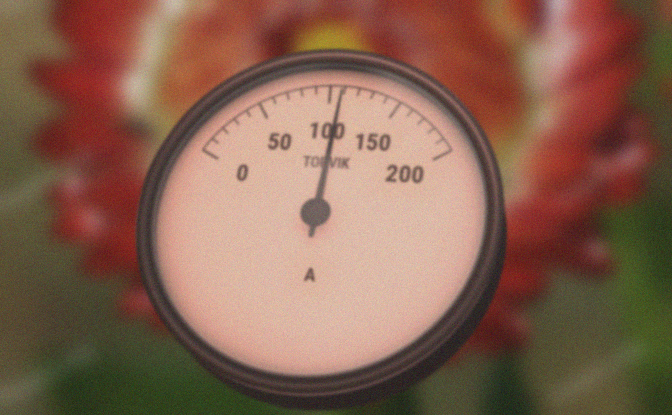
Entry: 110 A
